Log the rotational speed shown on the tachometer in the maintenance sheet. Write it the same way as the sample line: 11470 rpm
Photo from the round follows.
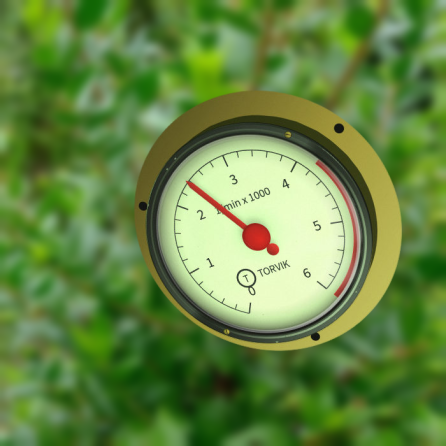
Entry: 2400 rpm
